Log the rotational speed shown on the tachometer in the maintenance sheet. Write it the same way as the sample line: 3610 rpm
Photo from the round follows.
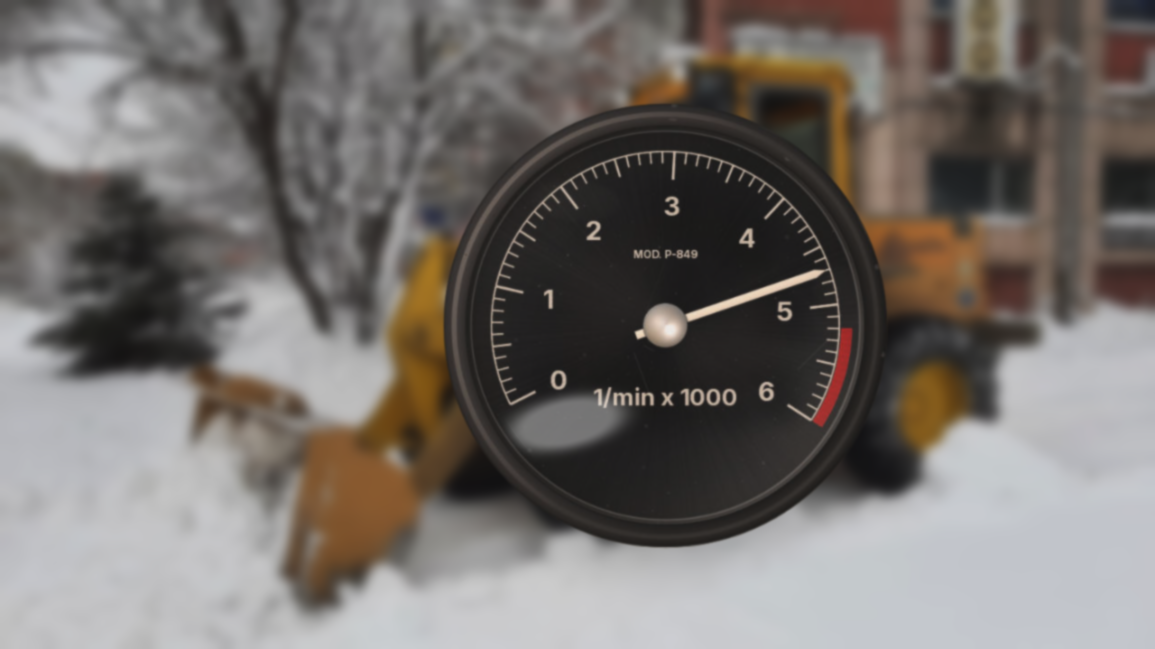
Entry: 4700 rpm
